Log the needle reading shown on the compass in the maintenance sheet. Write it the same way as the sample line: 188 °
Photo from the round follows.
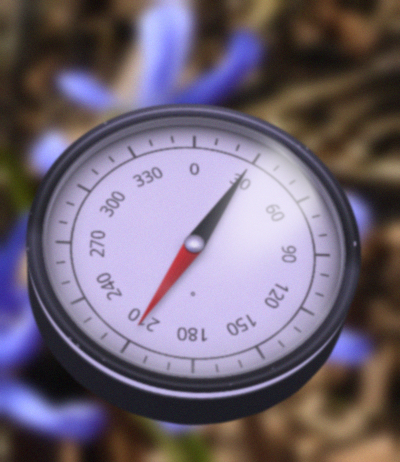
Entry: 210 °
